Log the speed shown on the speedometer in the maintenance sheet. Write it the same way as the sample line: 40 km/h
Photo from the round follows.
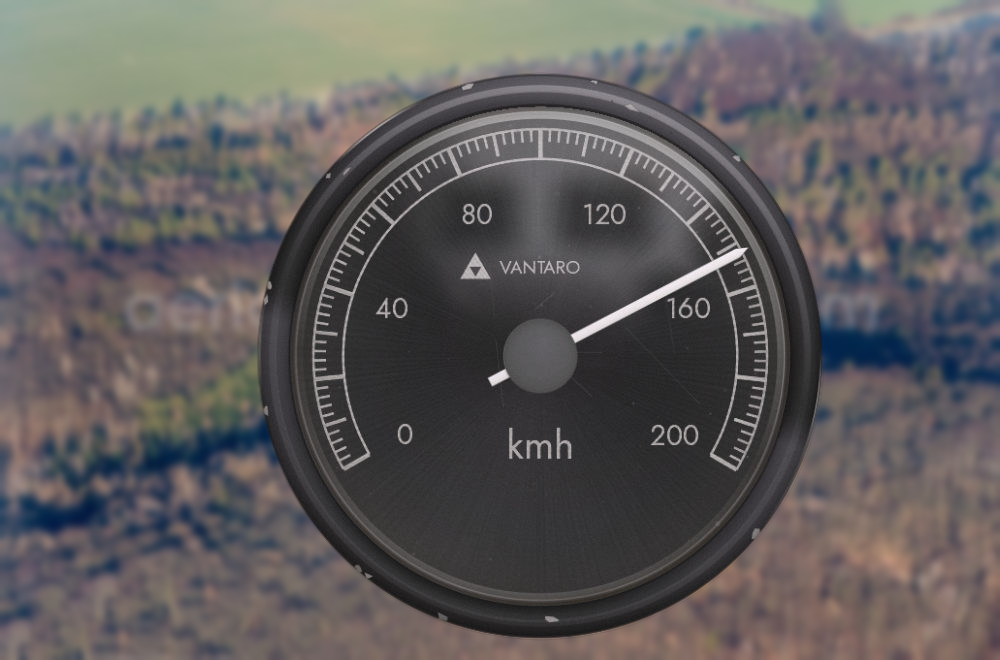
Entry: 152 km/h
